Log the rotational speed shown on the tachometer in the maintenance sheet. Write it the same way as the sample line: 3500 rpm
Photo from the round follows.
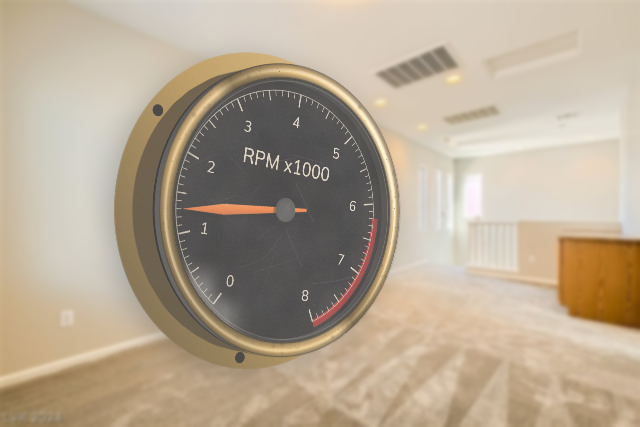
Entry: 1300 rpm
